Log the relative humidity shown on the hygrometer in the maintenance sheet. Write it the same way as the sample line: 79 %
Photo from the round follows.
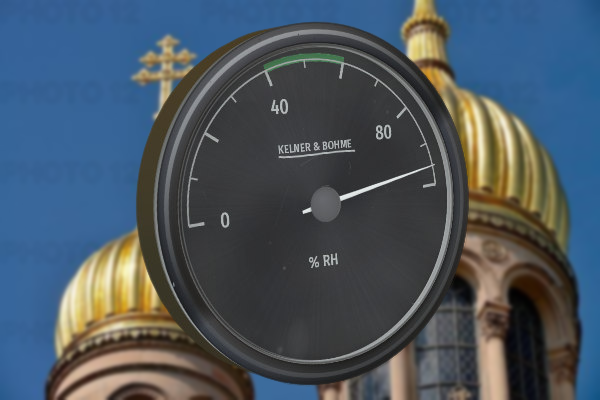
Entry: 95 %
